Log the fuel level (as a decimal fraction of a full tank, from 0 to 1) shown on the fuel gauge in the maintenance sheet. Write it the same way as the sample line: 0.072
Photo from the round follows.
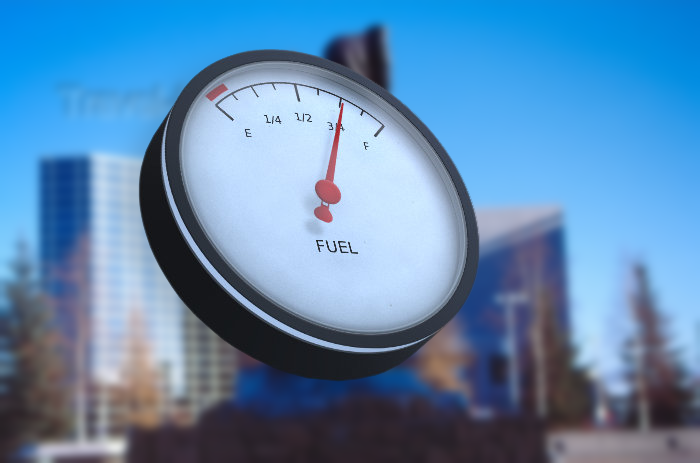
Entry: 0.75
